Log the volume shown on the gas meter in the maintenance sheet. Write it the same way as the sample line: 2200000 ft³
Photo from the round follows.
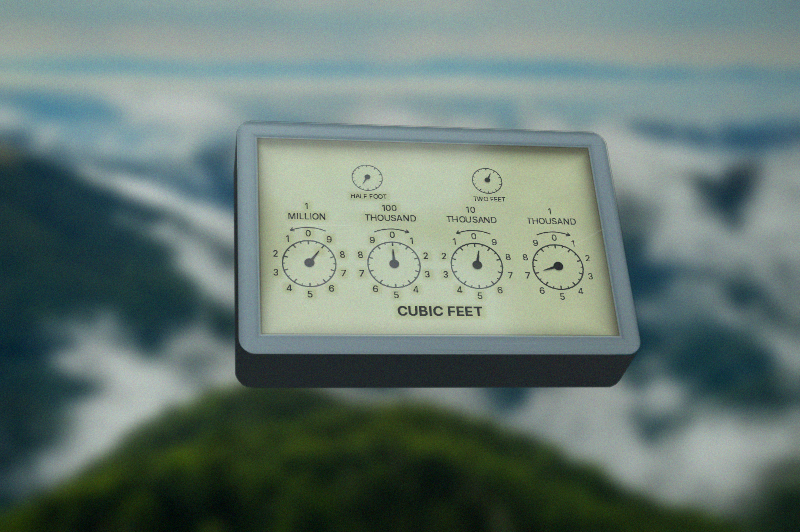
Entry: 899700 ft³
